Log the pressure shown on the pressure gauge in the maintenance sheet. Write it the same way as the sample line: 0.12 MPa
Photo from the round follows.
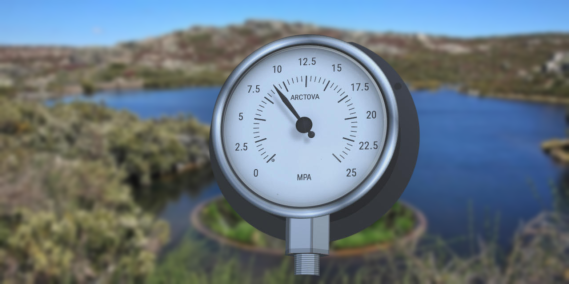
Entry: 9 MPa
